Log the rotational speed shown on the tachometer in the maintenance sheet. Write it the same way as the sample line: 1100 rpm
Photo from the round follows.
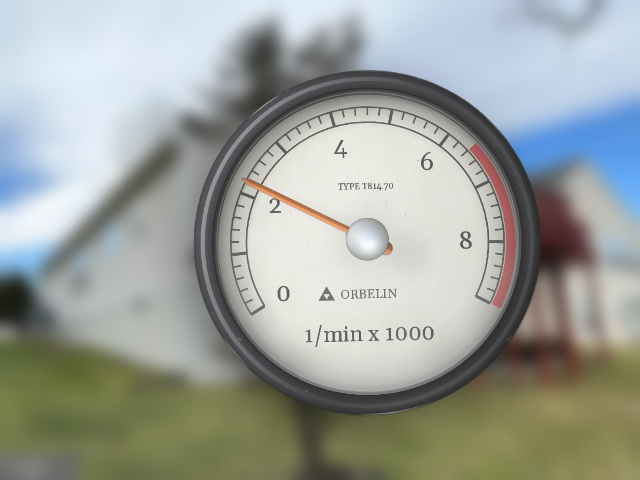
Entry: 2200 rpm
